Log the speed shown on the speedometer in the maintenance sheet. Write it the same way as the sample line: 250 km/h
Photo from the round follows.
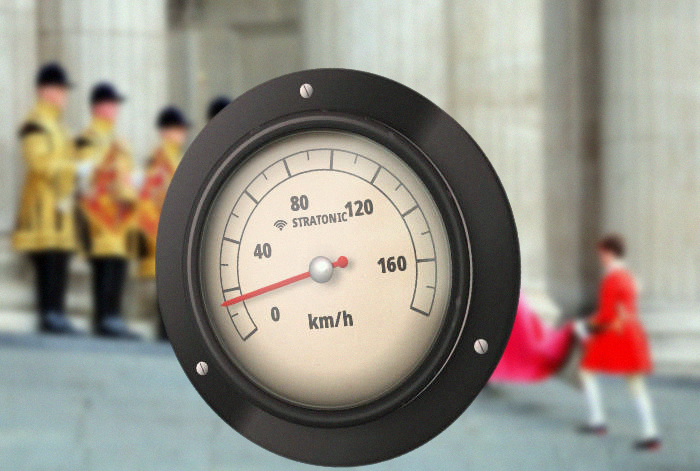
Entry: 15 km/h
